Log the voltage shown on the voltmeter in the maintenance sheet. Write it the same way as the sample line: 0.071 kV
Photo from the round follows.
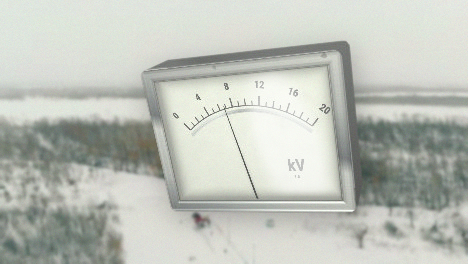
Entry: 7 kV
